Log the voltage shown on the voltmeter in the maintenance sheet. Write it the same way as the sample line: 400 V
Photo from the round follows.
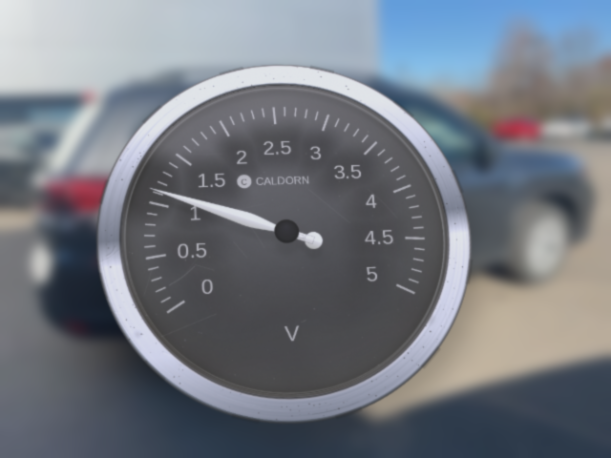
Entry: 1.1 V
